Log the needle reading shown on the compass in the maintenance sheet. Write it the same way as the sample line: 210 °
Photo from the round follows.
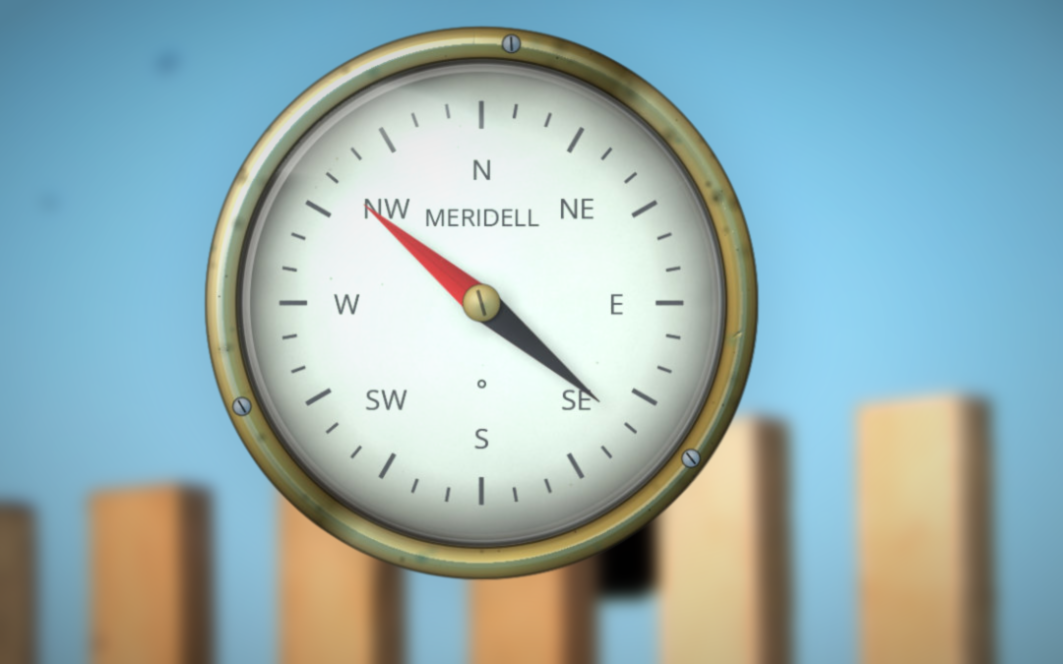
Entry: 310 °
